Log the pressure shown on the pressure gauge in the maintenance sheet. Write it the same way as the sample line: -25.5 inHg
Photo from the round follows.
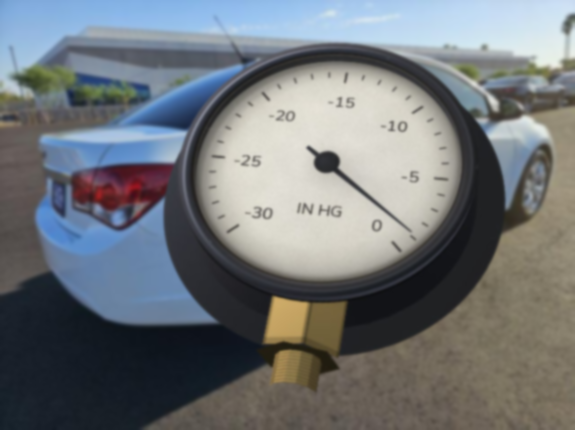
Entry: -1 inHg
